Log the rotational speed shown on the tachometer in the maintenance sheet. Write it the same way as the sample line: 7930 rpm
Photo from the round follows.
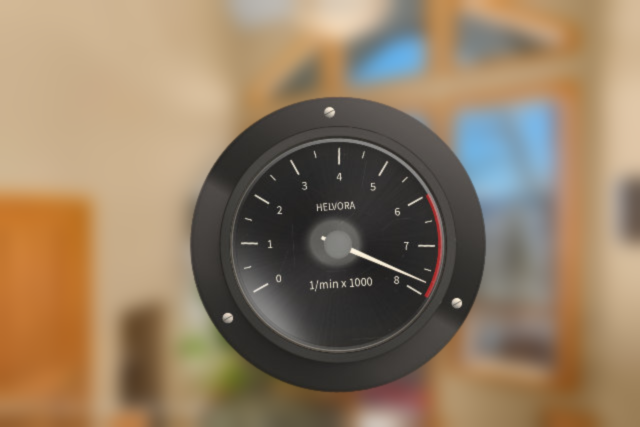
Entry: 7750 rpm
